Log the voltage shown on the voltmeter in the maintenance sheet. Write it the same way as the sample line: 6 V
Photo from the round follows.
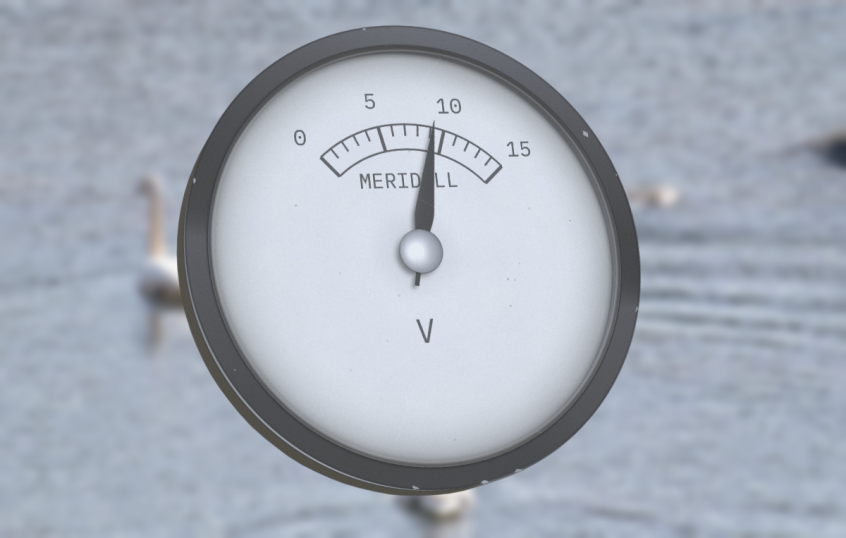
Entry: 9 V
